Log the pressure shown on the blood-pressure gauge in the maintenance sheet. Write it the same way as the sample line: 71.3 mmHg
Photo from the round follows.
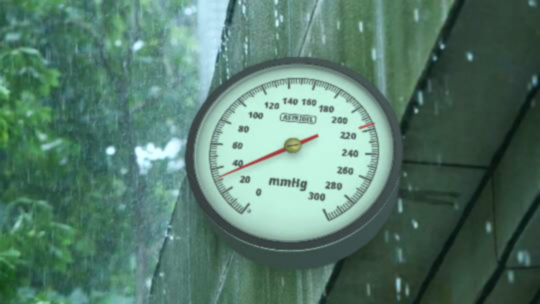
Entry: 30 mmHg
